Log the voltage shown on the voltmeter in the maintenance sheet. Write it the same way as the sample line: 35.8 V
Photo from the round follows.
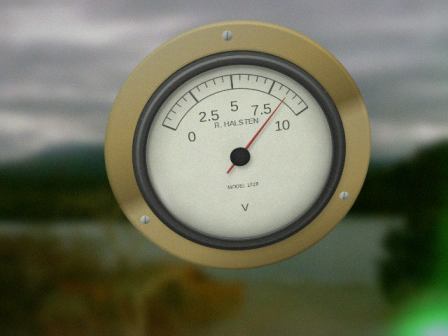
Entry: 8.5 V
